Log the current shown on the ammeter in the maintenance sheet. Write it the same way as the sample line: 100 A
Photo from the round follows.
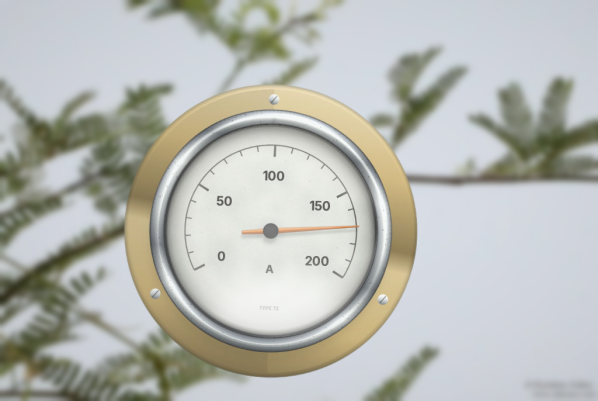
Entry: 170 A
